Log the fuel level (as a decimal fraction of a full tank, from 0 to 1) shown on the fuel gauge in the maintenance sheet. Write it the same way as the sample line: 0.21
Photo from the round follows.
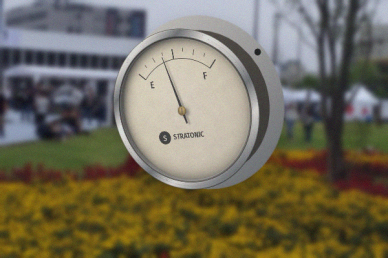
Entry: 0.375
